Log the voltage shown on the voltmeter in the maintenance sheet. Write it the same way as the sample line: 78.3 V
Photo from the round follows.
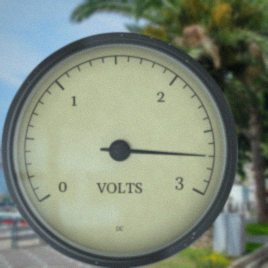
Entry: 2.7 V
